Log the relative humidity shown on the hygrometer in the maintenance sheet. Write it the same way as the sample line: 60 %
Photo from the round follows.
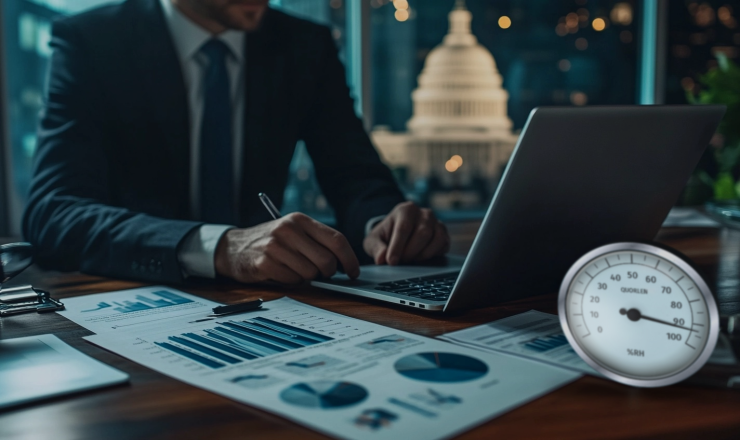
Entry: 92.5 %
